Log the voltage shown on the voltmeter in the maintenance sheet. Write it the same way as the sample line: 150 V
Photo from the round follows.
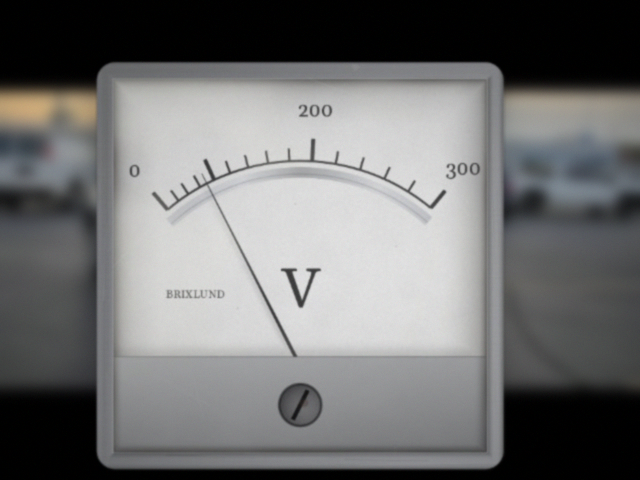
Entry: 90 V
